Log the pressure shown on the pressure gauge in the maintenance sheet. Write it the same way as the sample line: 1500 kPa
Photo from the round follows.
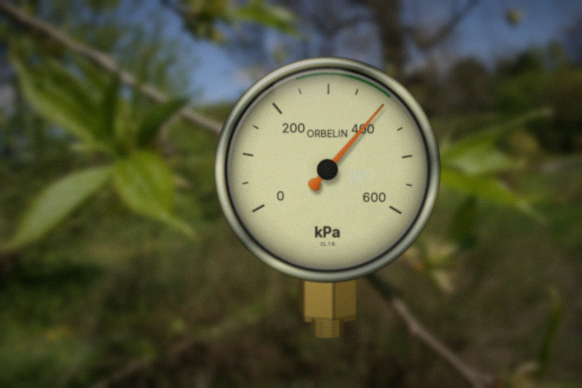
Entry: 400 kPa
